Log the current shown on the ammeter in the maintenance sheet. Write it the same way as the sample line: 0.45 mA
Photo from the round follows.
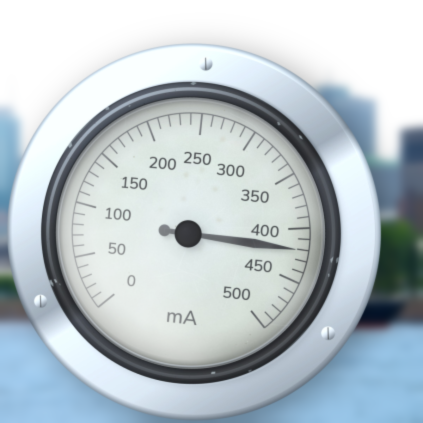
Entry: 420 mA
